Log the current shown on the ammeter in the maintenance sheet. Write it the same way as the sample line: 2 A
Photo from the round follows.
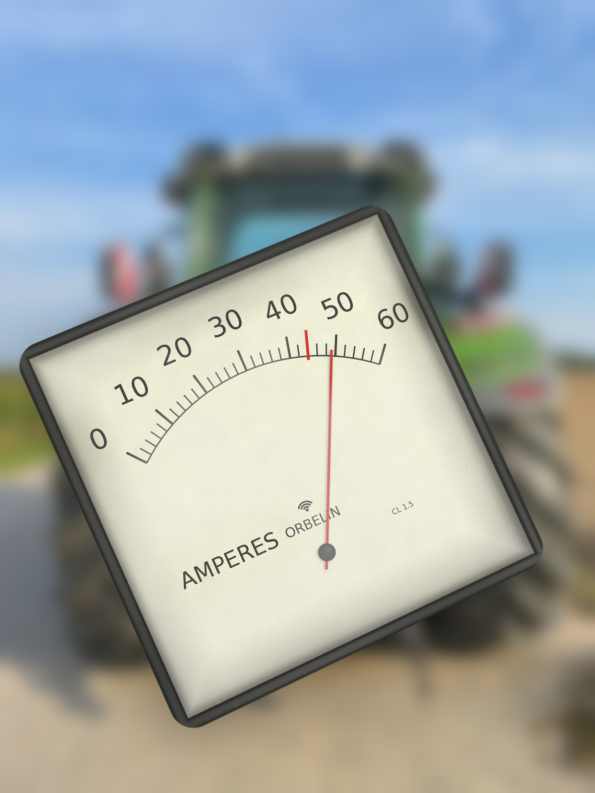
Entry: 49 A
